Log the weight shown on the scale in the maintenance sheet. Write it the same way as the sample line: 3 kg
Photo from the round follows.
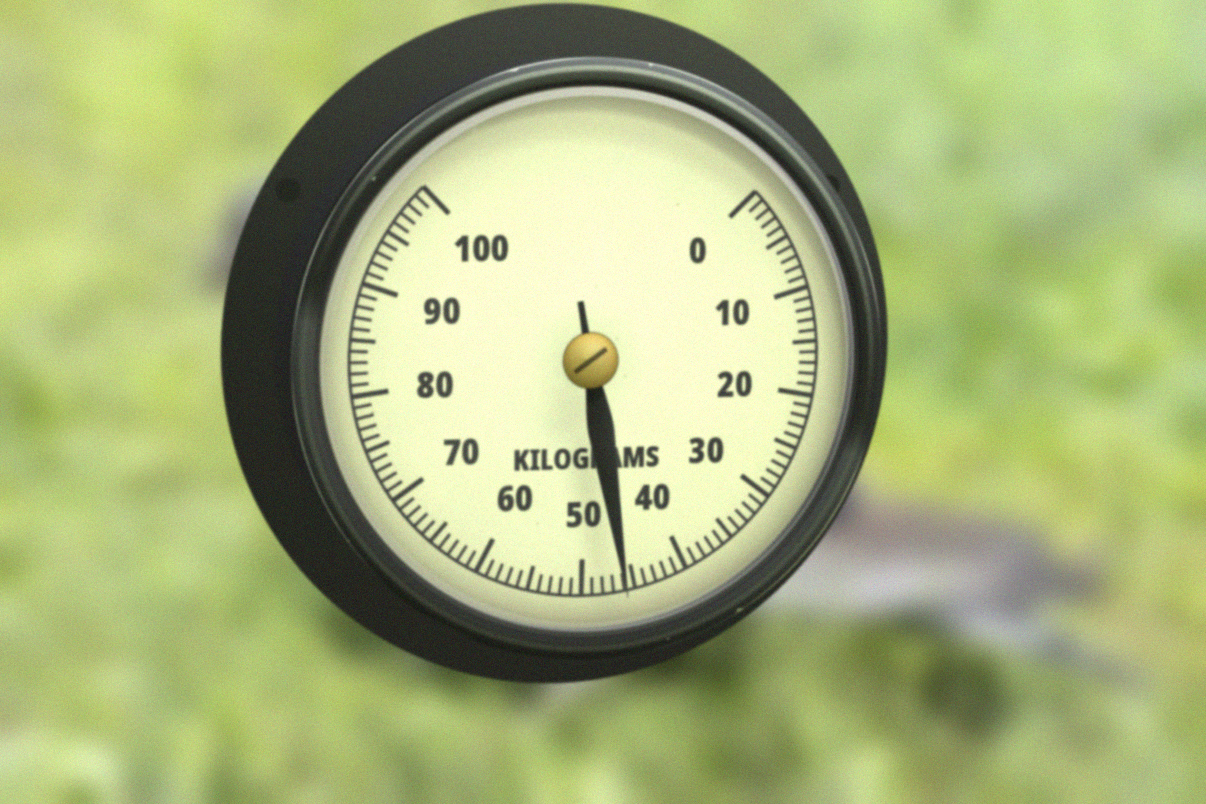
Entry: 46 kg
